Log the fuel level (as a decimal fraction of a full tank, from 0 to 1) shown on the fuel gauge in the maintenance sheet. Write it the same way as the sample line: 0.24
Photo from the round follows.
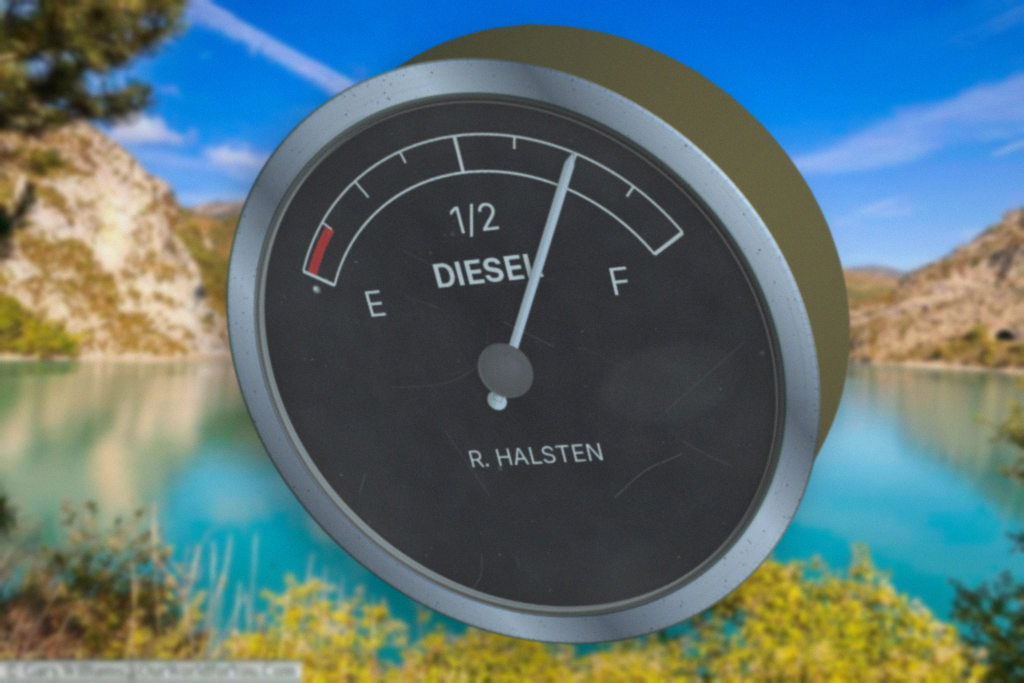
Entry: 0.75
